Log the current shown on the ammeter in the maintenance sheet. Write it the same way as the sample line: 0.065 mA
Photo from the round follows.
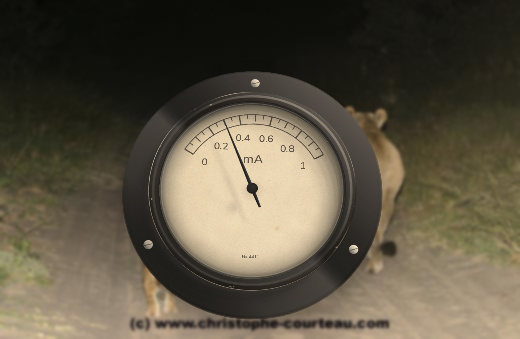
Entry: 0.3 mA
